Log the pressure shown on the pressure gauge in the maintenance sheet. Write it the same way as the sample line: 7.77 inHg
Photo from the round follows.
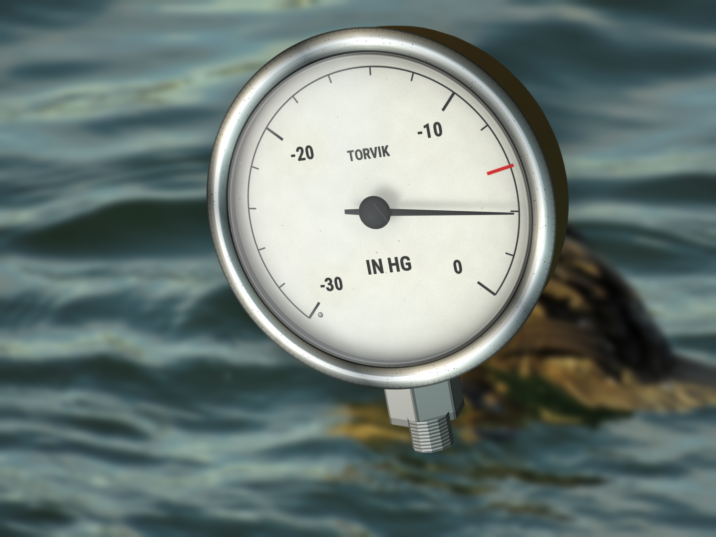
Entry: -4 inHg
